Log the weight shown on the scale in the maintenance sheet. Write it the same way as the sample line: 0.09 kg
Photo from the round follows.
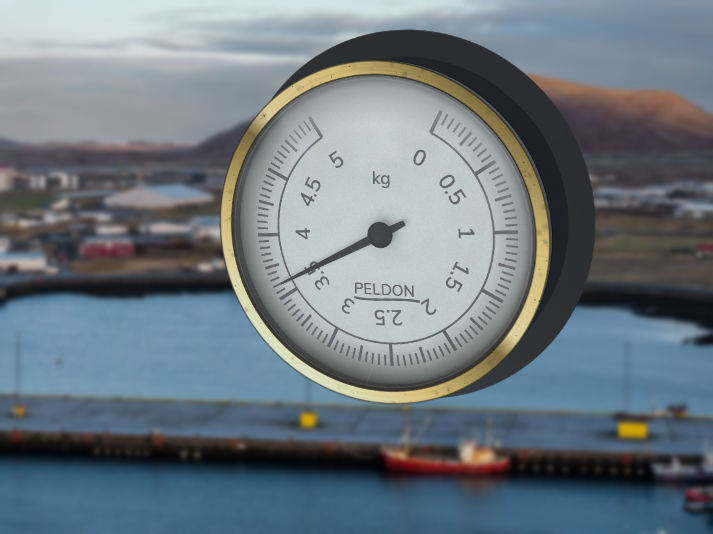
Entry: 3.6 kg
